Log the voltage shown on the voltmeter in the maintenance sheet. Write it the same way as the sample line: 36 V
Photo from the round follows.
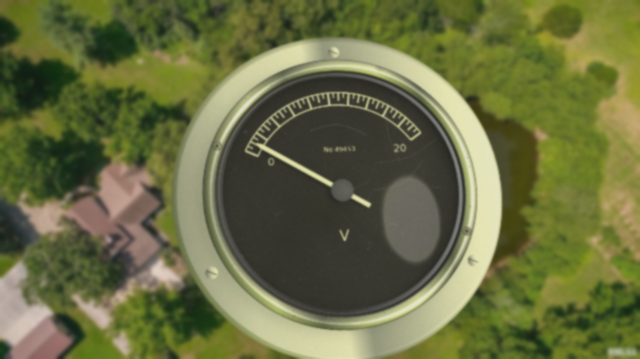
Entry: 1 V
